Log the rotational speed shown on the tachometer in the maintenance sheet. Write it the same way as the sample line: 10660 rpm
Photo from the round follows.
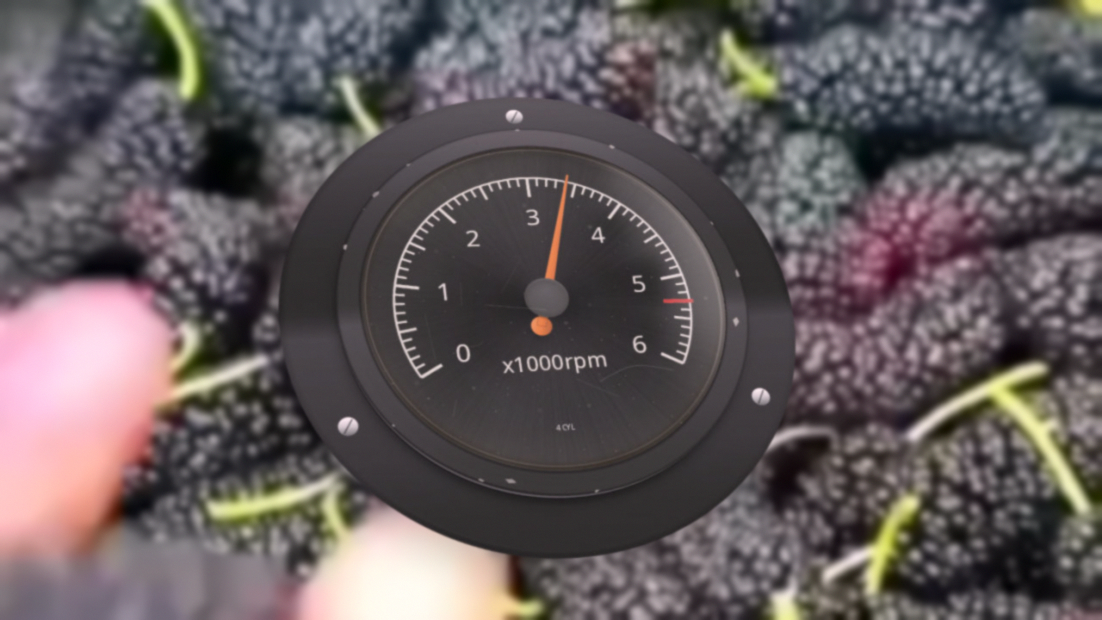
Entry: 3400 rpm
